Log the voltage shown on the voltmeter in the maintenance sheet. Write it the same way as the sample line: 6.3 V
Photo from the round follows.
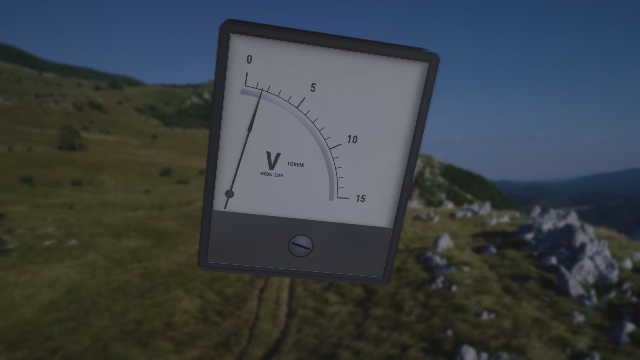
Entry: 1.5 V
